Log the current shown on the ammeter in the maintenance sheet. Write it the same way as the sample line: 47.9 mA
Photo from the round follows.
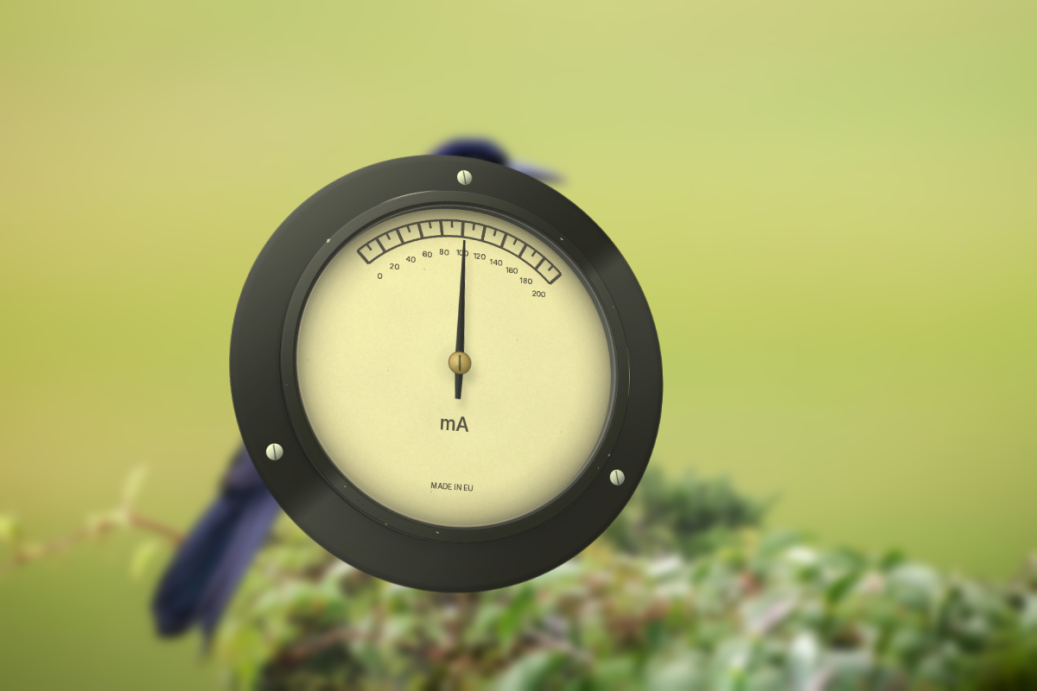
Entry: 100 mA
